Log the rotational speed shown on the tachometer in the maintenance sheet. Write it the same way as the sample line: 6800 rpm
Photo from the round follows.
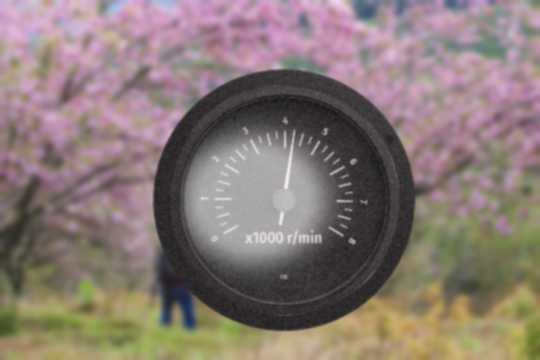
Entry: 4250 rpm
